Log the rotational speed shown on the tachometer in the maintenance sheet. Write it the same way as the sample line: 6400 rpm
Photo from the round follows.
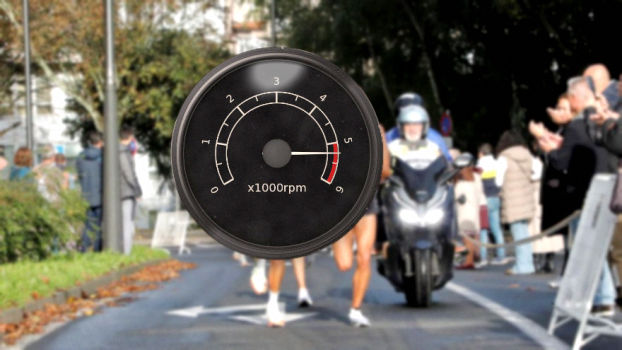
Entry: 5250 rpm
